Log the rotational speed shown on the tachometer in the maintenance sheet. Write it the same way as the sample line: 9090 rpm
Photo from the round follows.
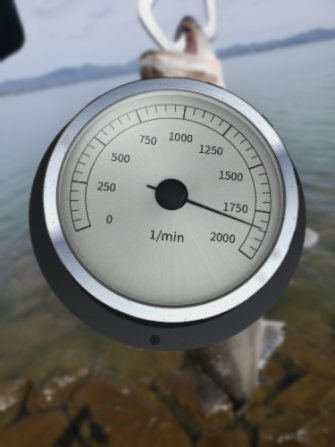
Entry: 1850 rpm
